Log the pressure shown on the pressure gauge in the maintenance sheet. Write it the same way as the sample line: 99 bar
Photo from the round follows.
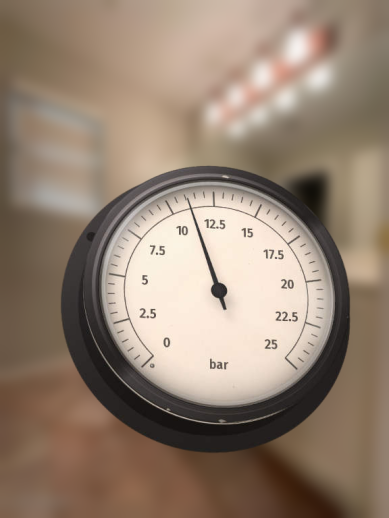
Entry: 11 bar
